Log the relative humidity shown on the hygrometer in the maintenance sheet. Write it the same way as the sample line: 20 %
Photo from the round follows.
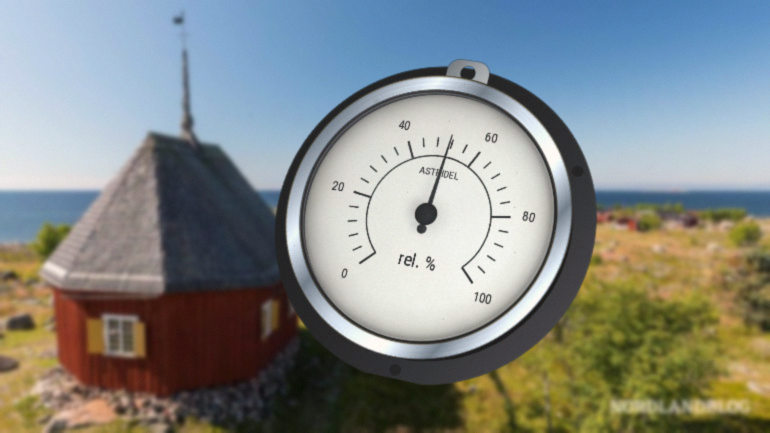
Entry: 52 %
